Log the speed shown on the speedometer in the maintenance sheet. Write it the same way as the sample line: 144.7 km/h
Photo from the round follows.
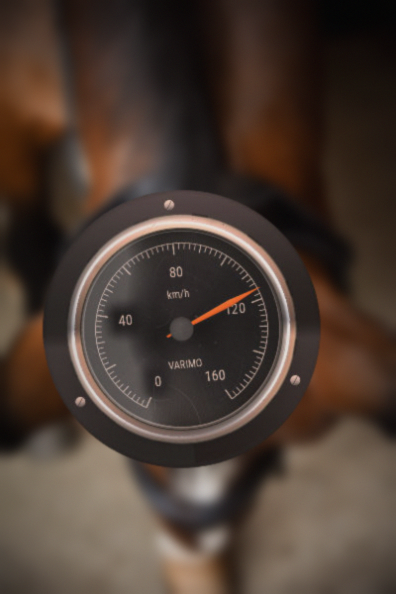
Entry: 116 km/h
